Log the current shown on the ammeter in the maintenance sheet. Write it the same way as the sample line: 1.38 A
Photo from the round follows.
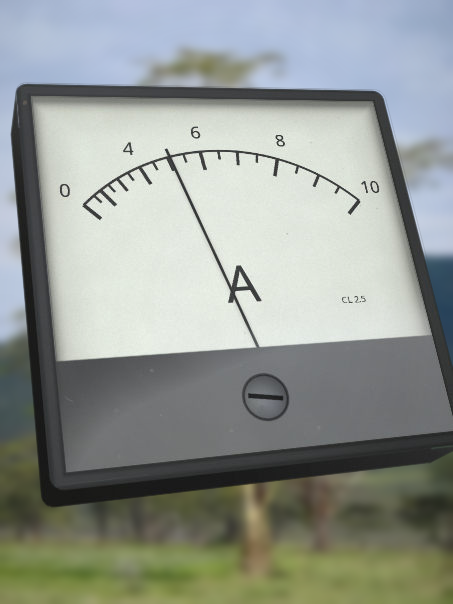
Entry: 5 A
